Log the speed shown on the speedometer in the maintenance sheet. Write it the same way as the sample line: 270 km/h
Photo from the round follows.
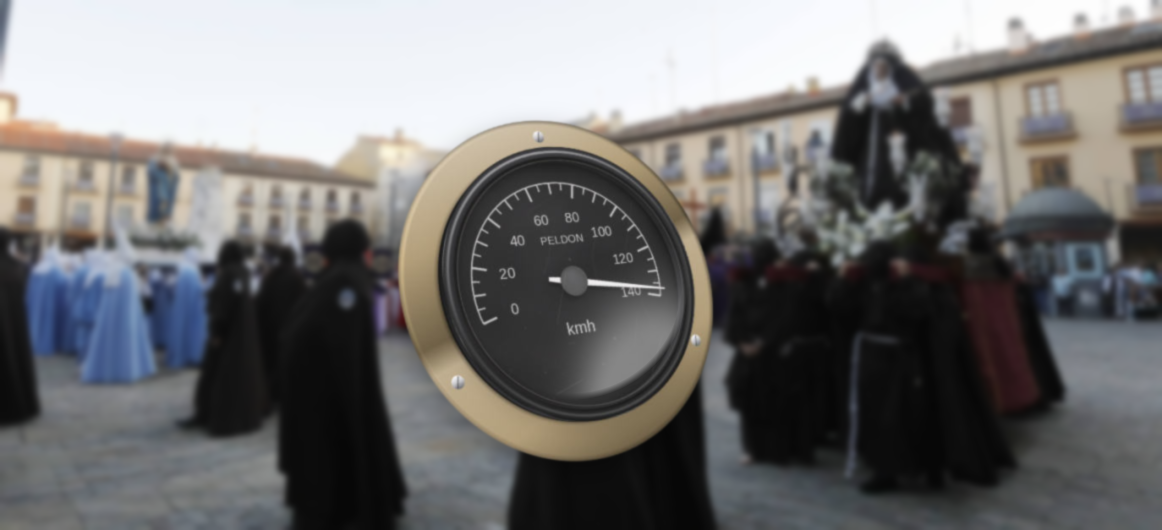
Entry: 137.5 km/h
